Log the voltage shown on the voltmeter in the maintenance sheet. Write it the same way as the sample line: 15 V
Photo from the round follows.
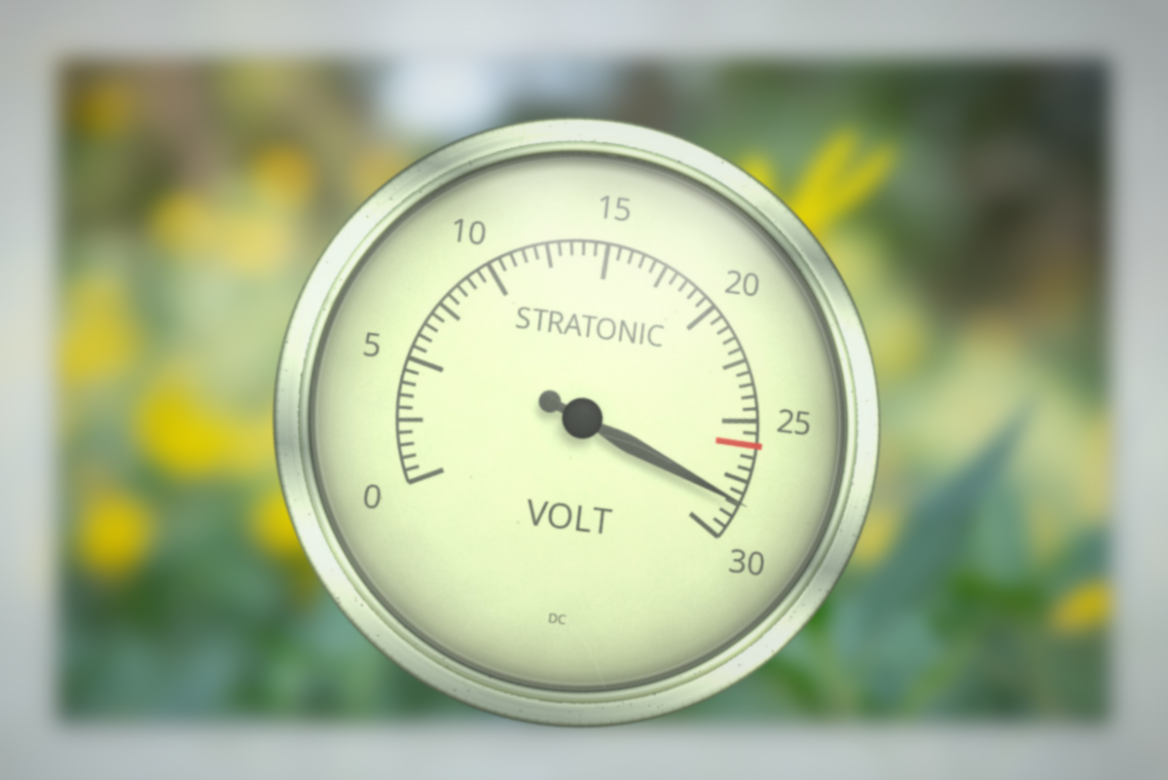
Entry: 28.5 V
